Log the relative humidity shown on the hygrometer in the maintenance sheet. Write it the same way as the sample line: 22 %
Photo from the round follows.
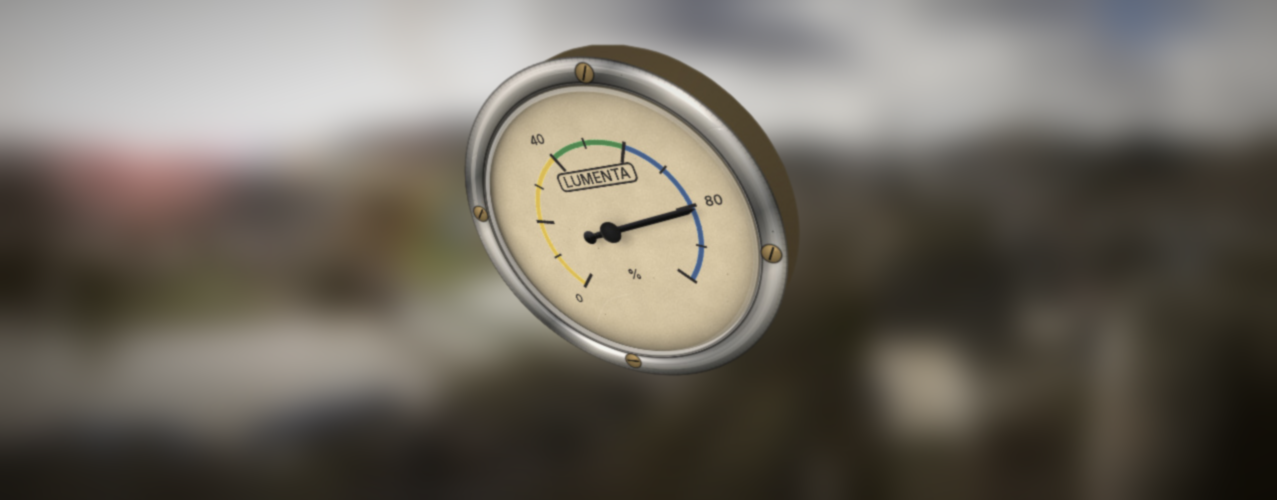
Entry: 80 %
